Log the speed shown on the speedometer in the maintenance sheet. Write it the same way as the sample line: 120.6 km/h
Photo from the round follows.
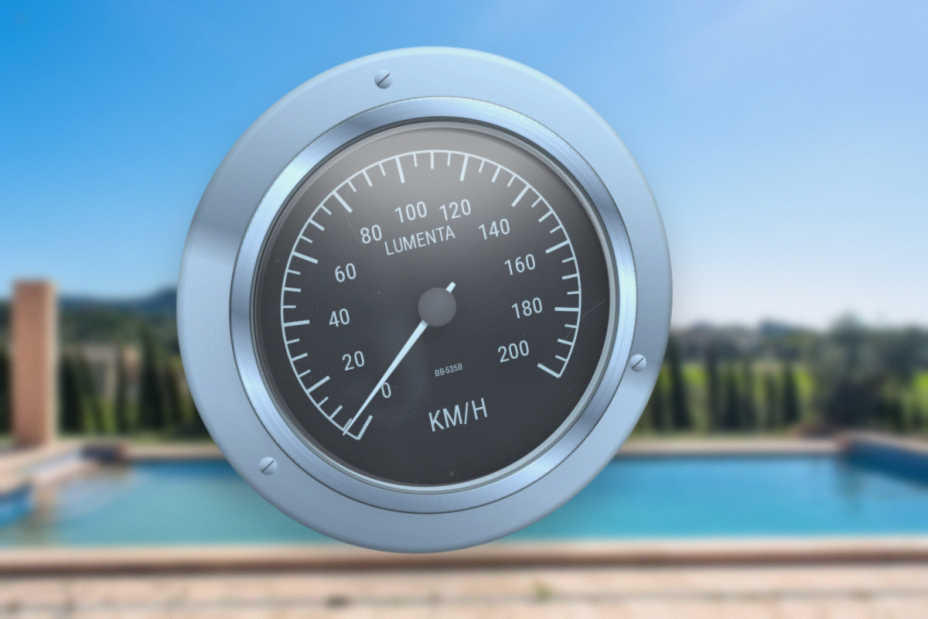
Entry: 5 km/h
